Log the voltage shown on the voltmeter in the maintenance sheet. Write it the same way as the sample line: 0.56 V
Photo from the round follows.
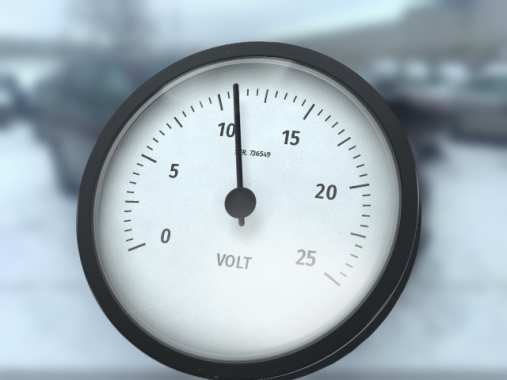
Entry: 11 V
